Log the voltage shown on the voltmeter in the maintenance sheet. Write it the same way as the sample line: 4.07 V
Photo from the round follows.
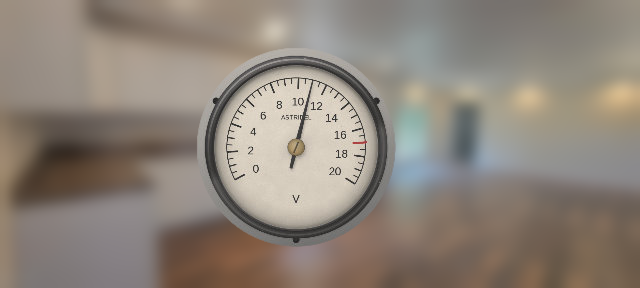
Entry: 11 V
